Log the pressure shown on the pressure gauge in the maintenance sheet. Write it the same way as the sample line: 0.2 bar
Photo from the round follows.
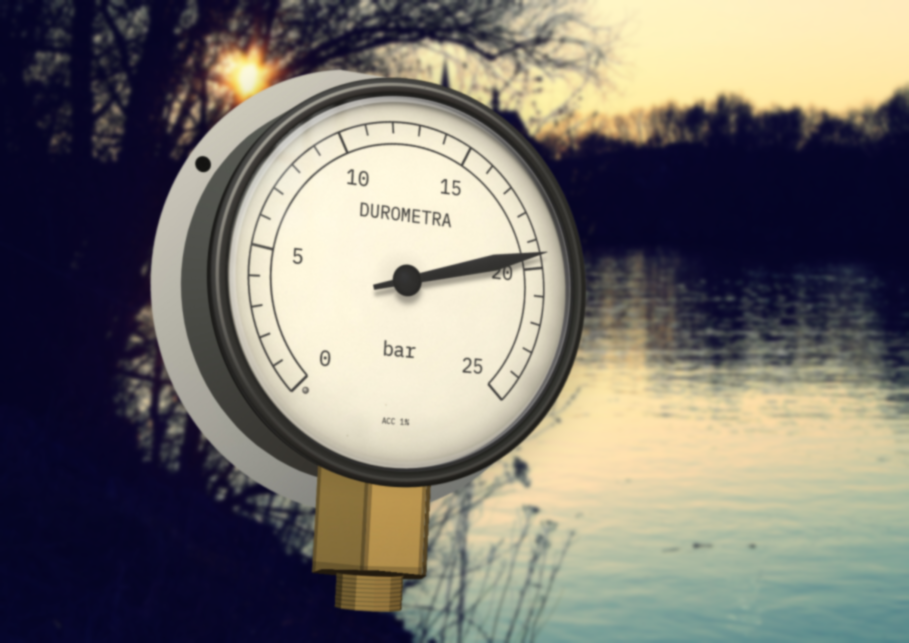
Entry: 19.5 bar
